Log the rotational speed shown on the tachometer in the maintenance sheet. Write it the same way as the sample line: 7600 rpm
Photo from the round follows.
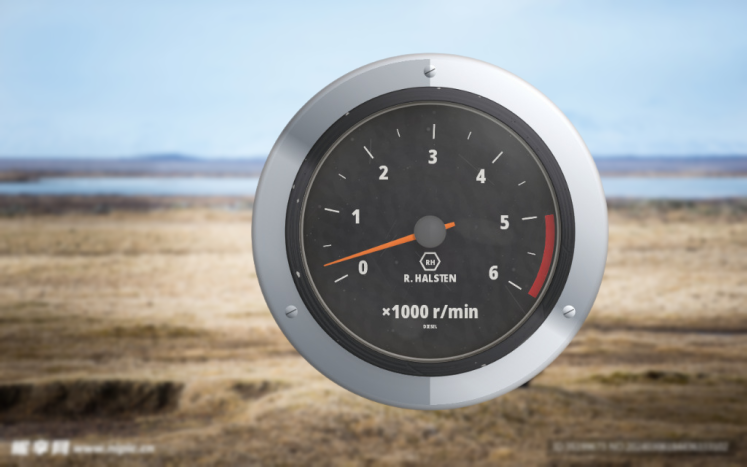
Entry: 250 rpm
